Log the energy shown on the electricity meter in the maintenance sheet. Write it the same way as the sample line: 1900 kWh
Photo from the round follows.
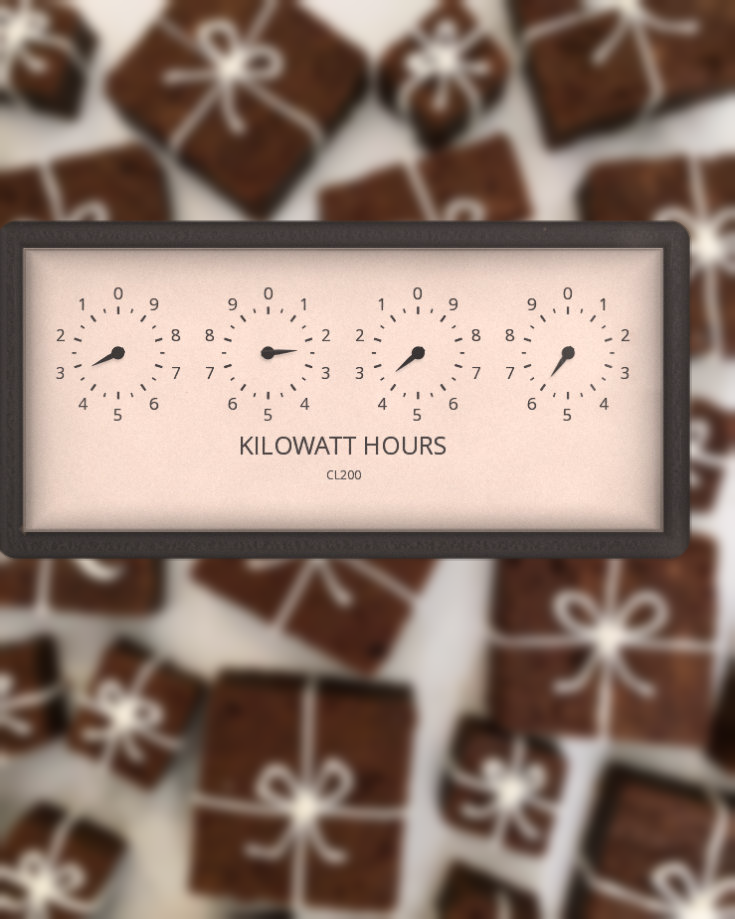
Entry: 3236 kWh
